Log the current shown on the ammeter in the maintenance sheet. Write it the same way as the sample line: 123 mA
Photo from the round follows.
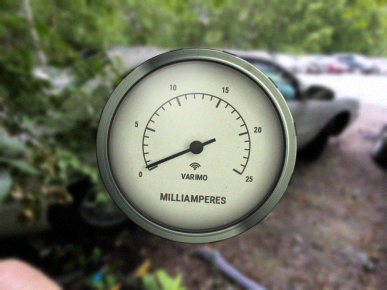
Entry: 0.5 mA
